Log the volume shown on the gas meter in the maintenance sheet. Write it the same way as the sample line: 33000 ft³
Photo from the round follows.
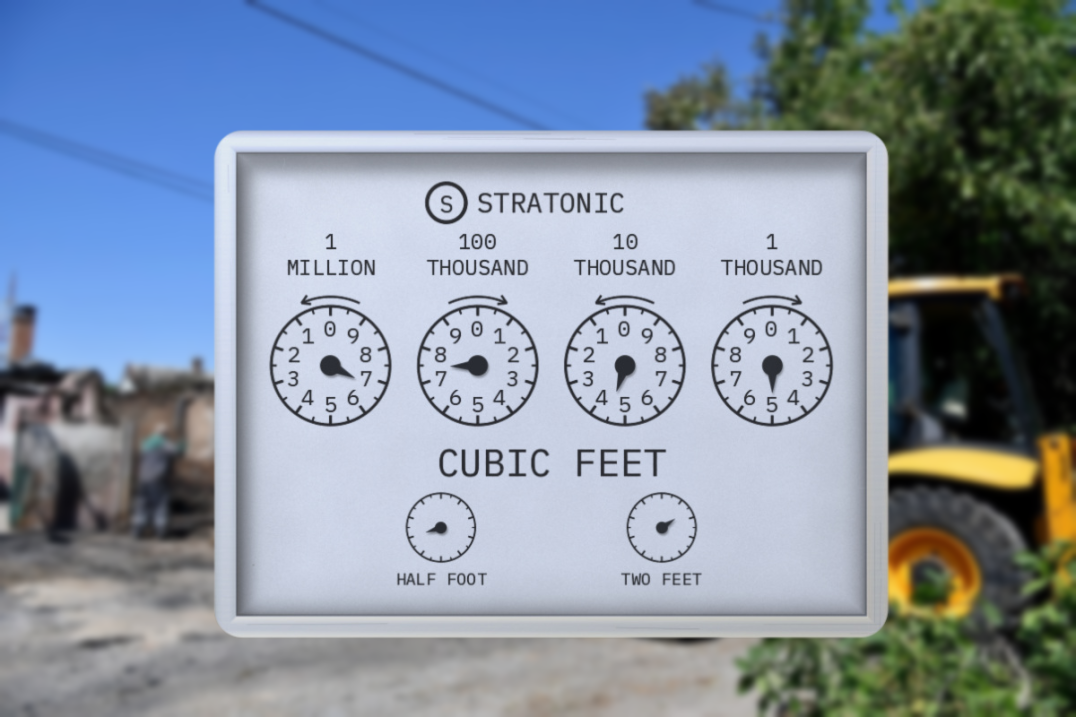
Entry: 674500 ft³
